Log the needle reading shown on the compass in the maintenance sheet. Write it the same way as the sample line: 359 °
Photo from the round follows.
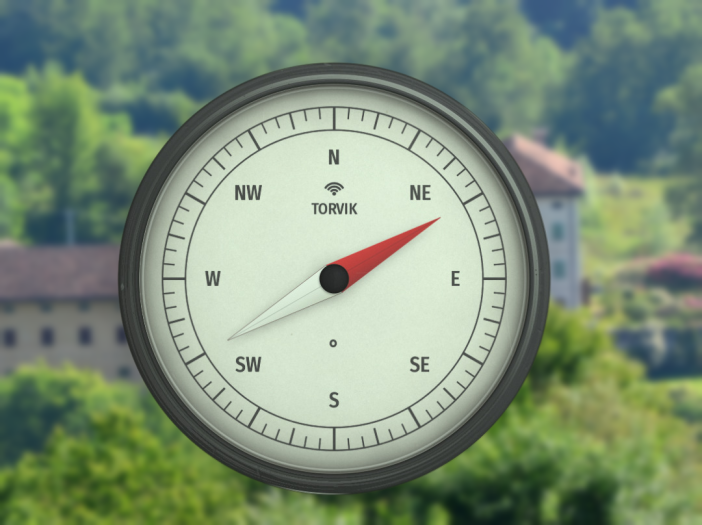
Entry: 60 °
